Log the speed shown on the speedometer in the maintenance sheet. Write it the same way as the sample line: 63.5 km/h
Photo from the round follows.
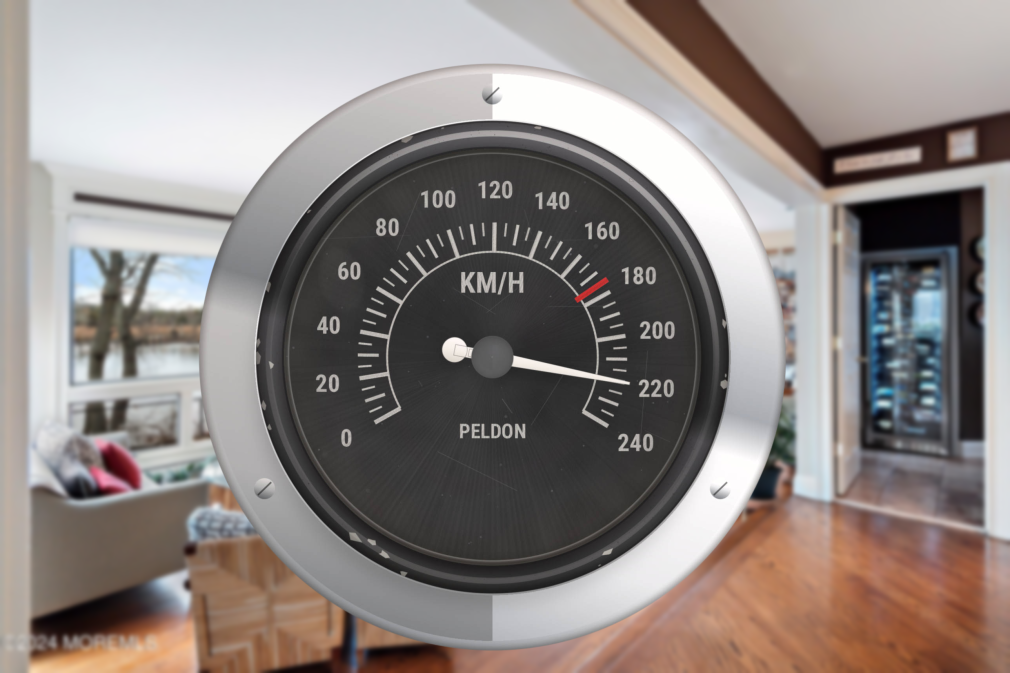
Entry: 220 km/h
